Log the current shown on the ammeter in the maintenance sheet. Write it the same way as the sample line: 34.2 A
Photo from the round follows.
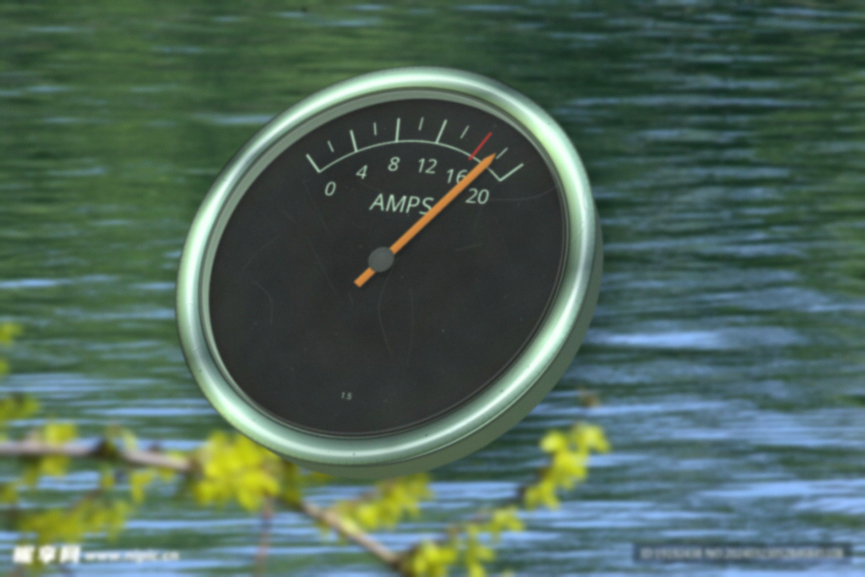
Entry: 18 A
